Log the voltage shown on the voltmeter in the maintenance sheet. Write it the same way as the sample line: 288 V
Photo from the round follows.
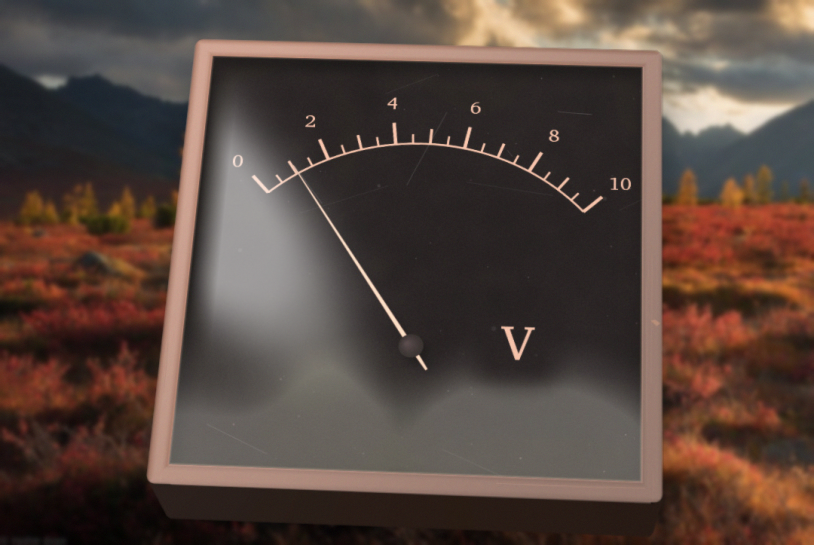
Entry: 1 V
